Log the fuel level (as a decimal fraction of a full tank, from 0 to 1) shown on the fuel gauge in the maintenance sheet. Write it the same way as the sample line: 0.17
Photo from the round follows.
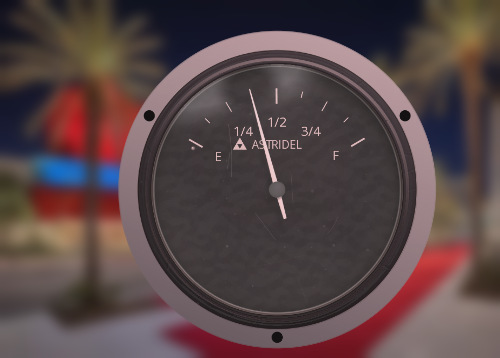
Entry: 0.375
